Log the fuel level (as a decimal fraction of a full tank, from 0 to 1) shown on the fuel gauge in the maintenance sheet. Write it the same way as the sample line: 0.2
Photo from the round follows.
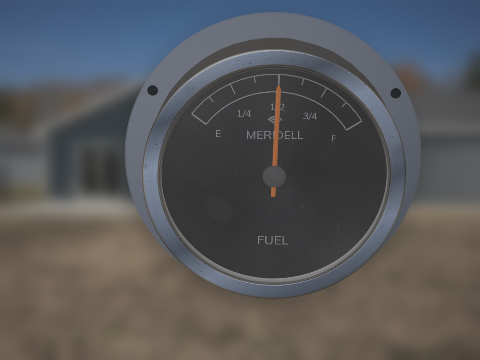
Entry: 0.5
